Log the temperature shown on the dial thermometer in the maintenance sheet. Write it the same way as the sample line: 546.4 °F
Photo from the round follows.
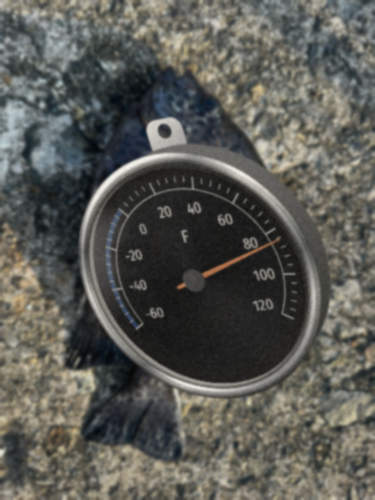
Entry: 84 °F
